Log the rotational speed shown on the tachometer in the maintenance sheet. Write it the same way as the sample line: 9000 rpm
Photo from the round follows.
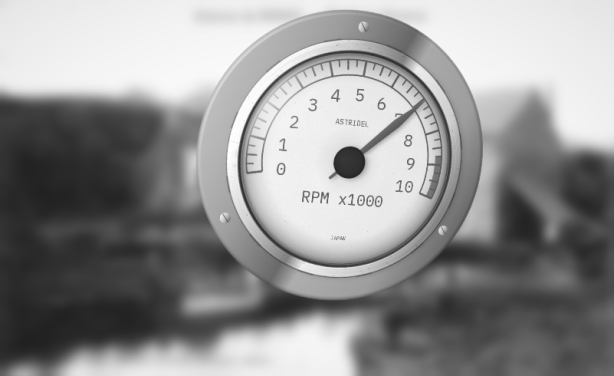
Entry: 7000 rpm
